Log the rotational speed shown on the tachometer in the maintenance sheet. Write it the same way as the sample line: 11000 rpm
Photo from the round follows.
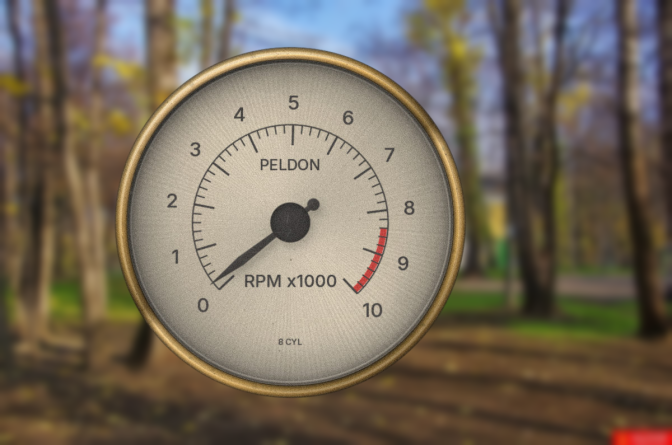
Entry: 200 rpm
